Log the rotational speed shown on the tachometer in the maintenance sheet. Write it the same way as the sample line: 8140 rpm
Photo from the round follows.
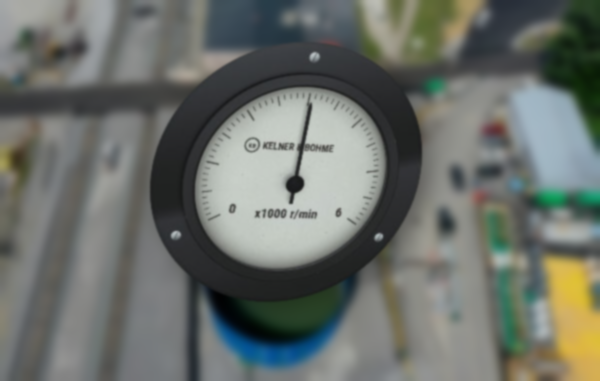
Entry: 3000 rpm
